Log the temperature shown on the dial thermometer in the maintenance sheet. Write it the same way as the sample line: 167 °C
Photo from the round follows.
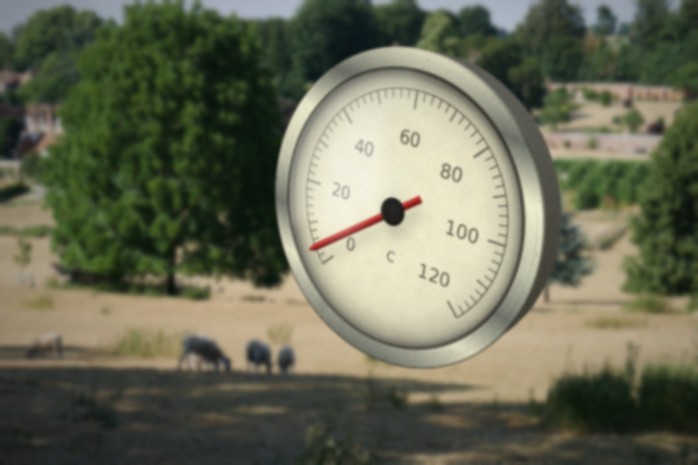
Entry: 4 °C
